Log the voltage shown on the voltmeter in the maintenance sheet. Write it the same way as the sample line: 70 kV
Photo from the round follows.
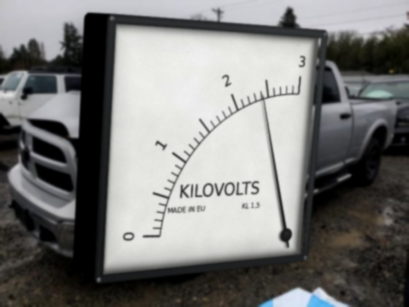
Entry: 2.4 kV
